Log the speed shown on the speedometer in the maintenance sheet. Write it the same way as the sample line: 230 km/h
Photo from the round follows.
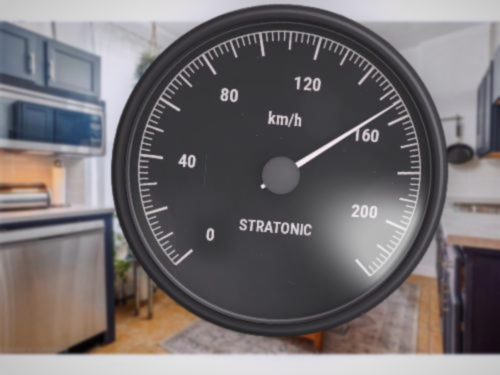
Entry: 154 km/h
